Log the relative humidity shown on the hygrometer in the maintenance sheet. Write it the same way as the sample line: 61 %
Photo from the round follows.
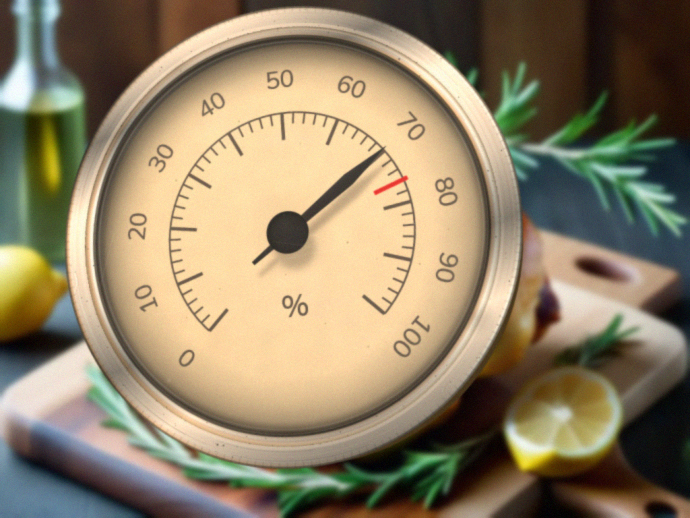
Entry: 70 %
